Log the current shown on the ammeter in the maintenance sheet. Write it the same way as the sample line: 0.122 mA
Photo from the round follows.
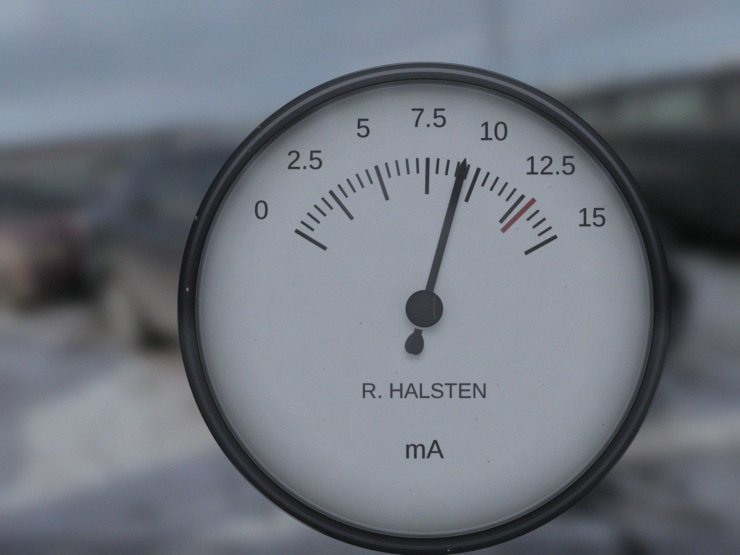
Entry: 9.25 mA
